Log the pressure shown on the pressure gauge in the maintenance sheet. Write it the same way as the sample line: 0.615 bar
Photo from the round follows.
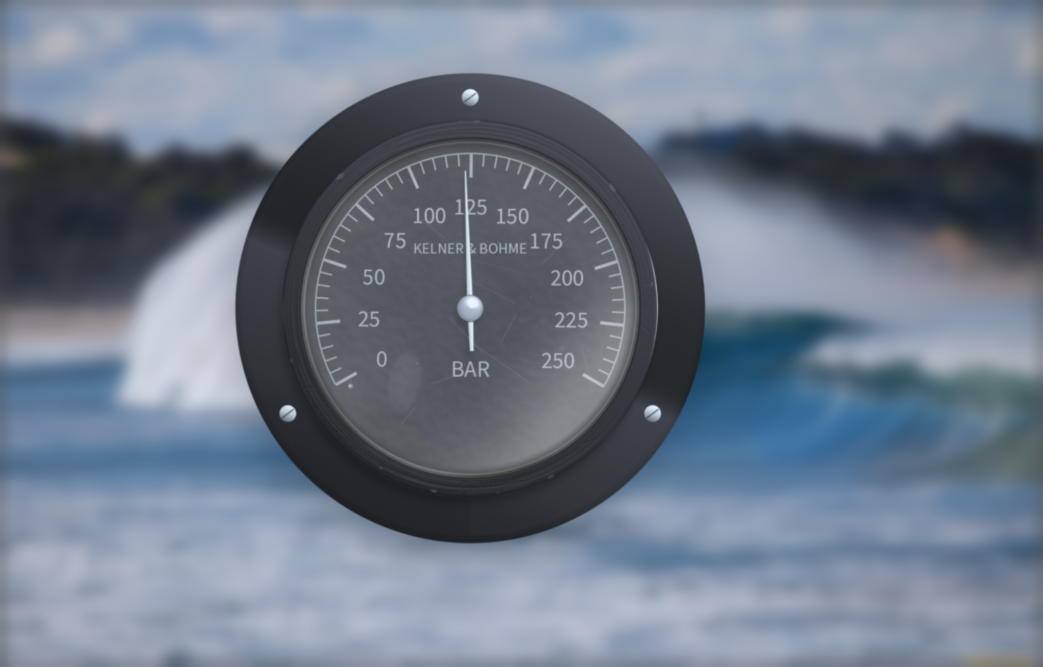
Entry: 122.5 bar
